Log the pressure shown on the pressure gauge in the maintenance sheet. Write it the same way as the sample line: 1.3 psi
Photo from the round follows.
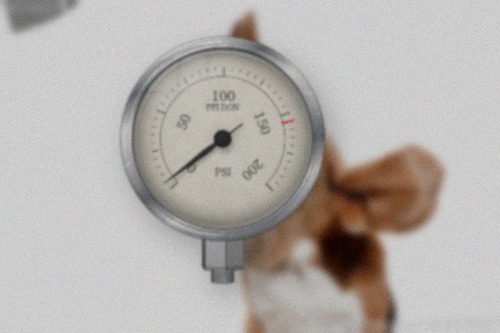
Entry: 5 psi
